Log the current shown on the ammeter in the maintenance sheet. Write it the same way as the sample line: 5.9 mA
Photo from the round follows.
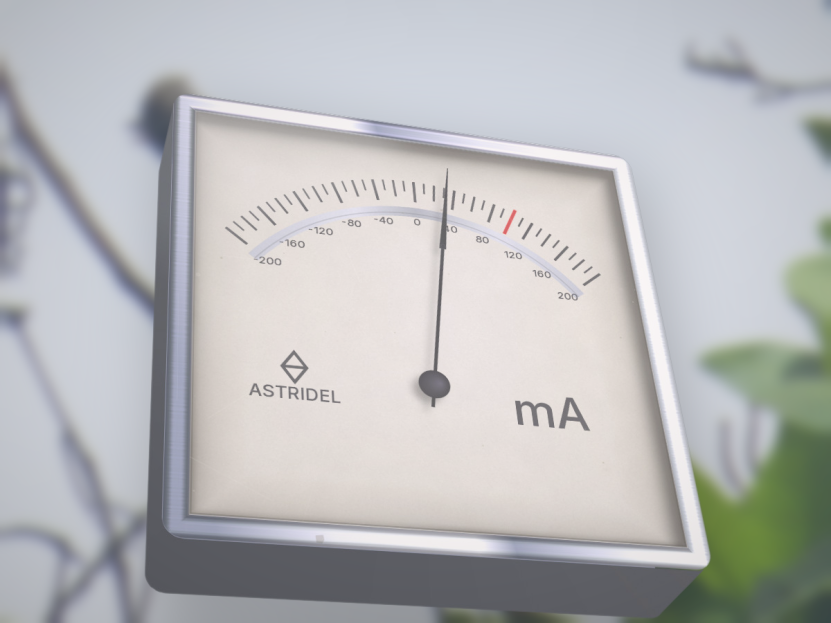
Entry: 30 mA
